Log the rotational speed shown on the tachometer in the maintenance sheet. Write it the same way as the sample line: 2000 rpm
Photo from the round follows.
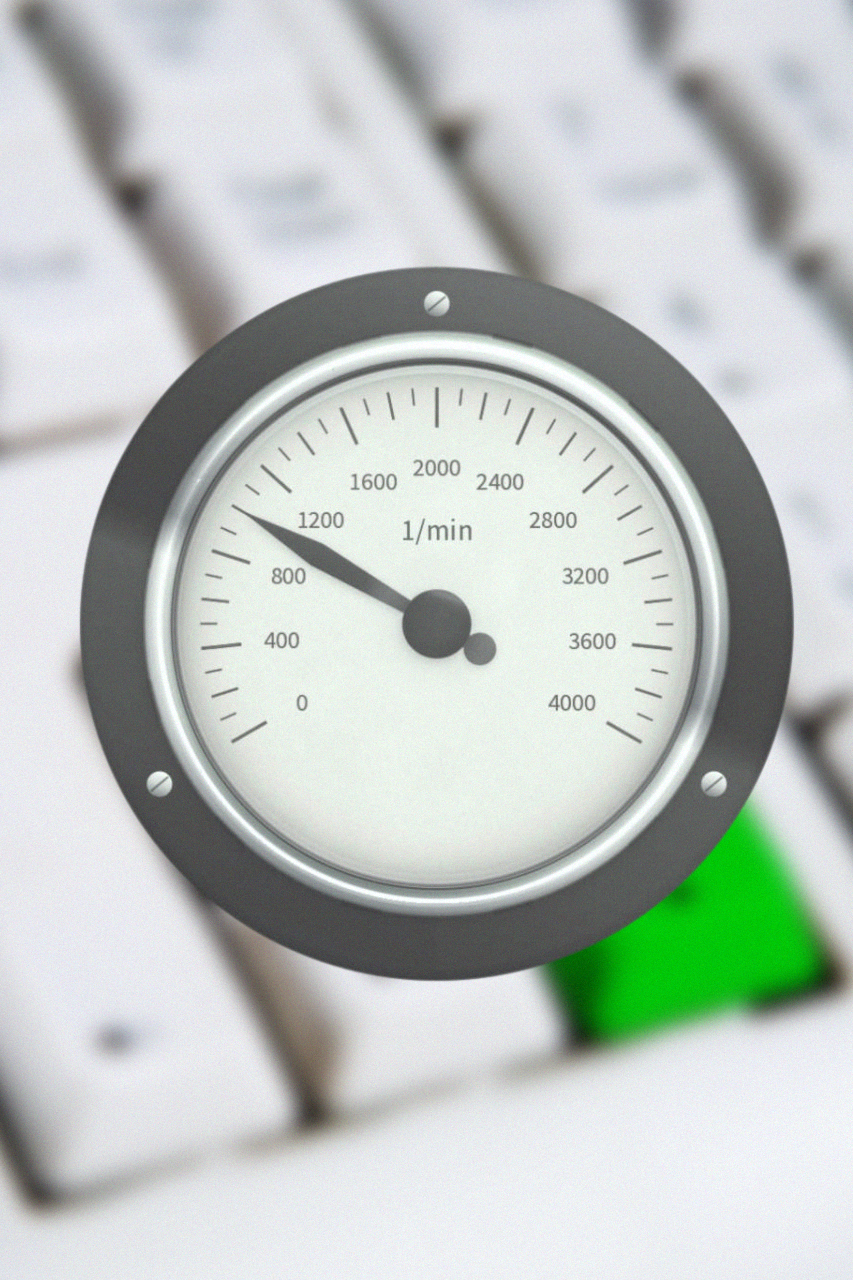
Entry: 1000 rpm
